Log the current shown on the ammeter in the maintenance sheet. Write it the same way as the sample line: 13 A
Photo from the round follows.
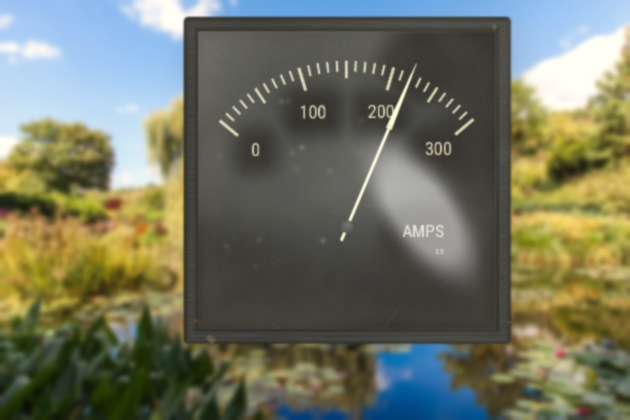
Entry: 220 A
